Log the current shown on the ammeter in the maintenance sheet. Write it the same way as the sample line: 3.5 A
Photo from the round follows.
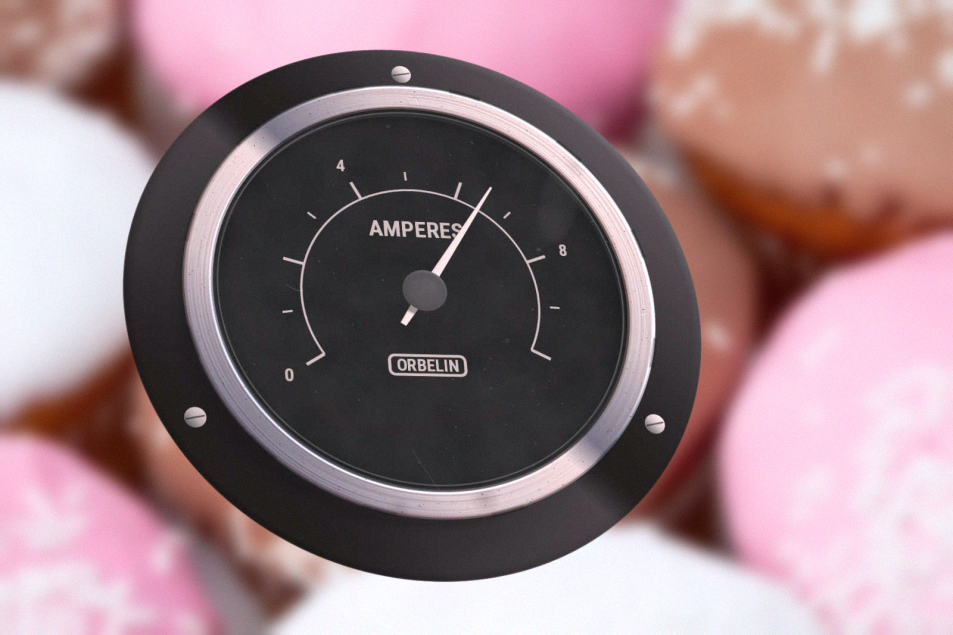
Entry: 6.5 A
